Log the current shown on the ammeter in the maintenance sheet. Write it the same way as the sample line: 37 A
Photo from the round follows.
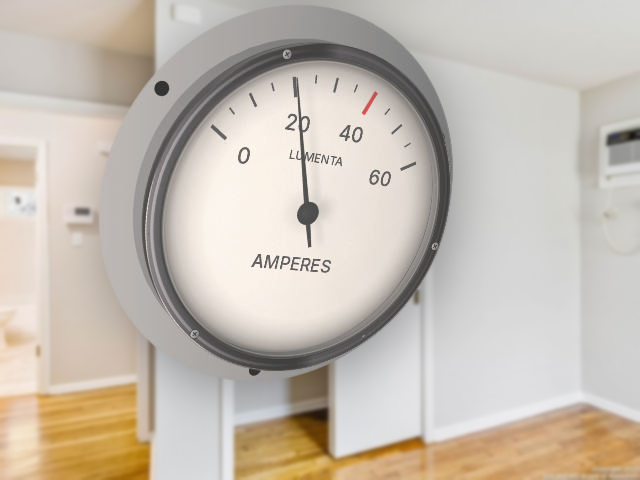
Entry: 20 A
